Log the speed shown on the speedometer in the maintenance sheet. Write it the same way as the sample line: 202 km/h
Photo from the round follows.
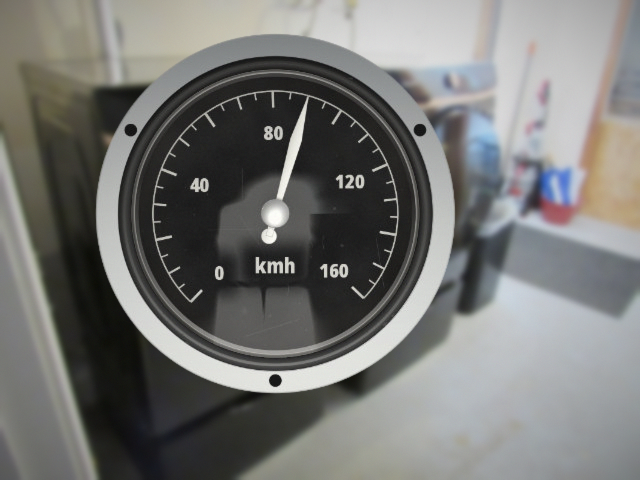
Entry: 90 km/h
